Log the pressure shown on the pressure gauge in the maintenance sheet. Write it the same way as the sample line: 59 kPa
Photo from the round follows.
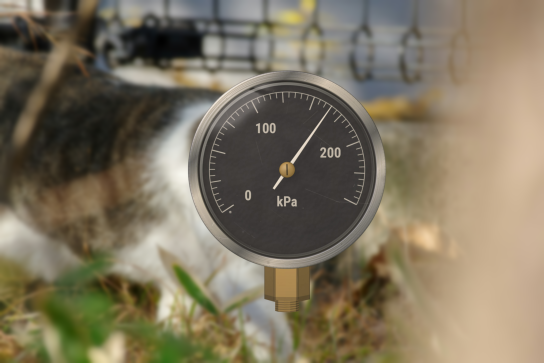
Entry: 165 kPa
